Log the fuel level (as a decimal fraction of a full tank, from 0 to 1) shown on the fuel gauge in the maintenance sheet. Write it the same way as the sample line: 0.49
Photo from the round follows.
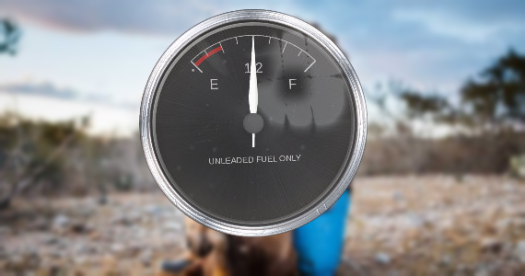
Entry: 0.5
